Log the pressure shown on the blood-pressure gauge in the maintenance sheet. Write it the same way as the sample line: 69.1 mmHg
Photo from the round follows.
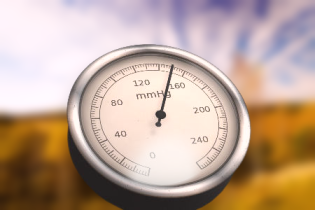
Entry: 150 mmHg
